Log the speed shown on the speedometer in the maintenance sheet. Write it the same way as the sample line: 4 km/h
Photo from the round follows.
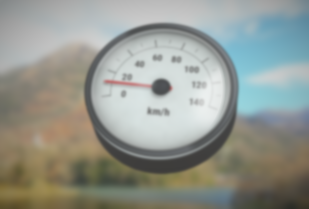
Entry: 10 km/h
